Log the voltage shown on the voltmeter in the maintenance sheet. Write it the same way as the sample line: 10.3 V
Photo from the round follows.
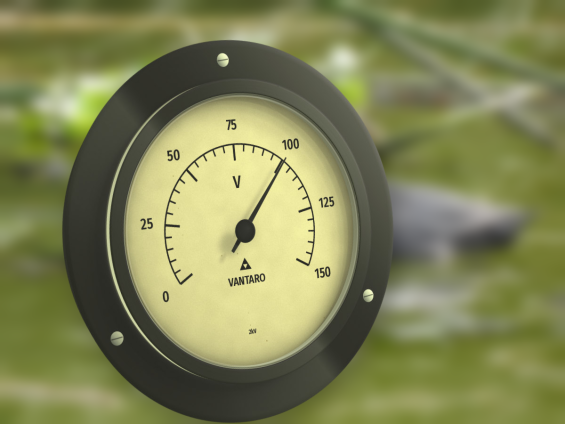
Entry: 100 V
